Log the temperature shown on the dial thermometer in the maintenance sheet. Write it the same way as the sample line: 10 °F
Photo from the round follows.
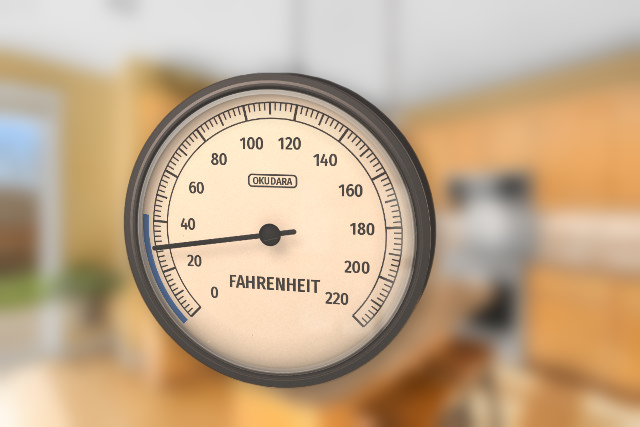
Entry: 30 °F
